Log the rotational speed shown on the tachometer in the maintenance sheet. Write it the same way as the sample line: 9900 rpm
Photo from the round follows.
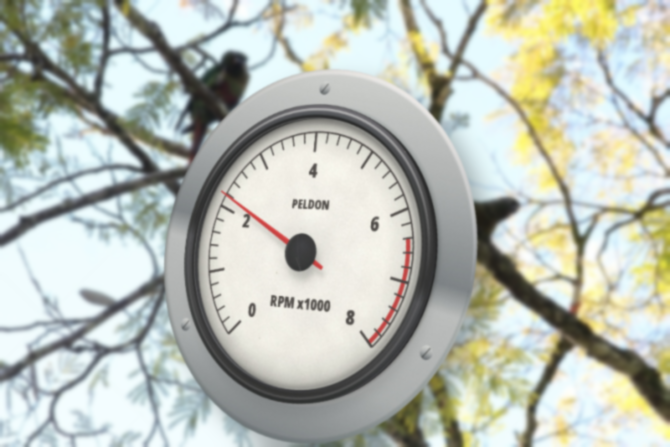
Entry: 2200 rpm
